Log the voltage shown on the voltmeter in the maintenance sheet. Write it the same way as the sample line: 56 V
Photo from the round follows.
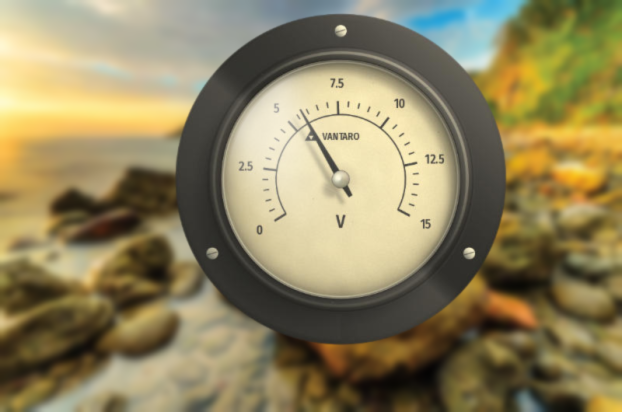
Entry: 5.75 V
